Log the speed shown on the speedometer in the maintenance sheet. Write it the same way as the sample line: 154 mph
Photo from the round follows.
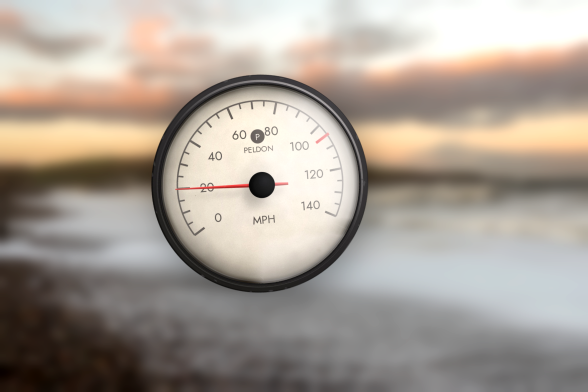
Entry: 20 mph
